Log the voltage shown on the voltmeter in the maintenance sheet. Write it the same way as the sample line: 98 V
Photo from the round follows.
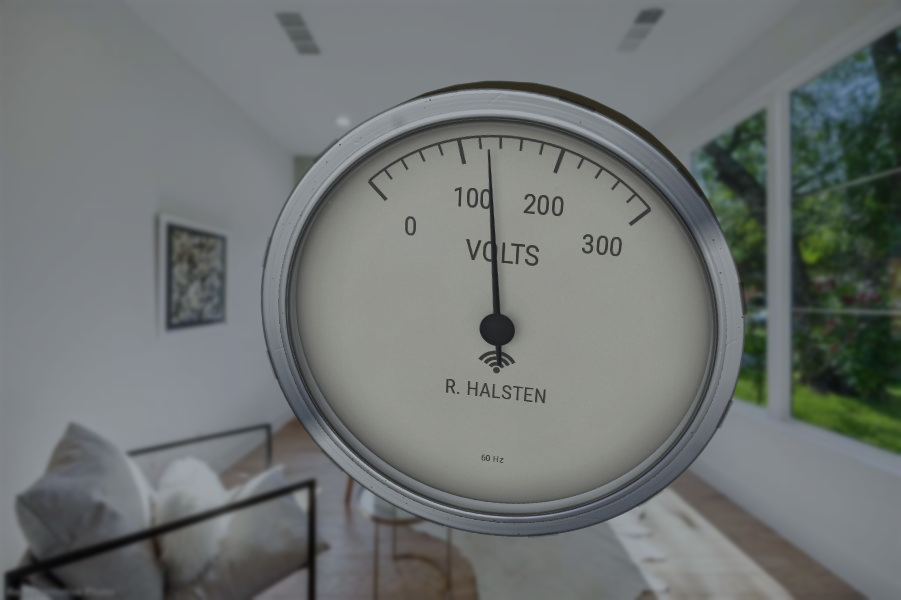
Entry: 130 V
